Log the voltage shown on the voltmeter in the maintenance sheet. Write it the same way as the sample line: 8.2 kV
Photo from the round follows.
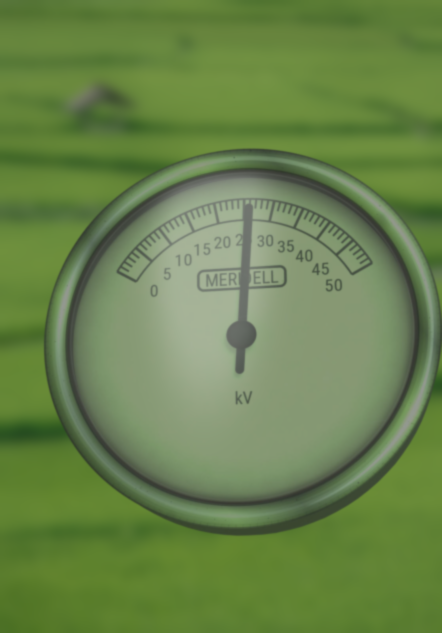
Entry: 26 kV
